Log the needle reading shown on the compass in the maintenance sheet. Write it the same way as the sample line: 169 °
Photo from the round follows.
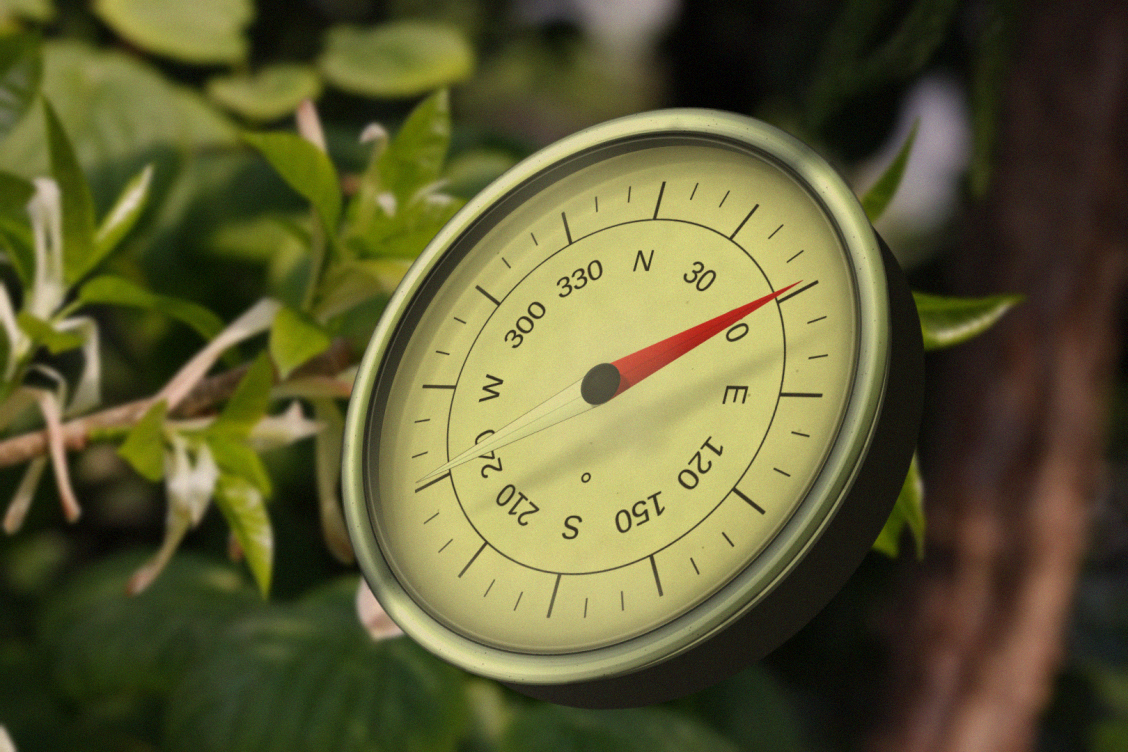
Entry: 60 °
